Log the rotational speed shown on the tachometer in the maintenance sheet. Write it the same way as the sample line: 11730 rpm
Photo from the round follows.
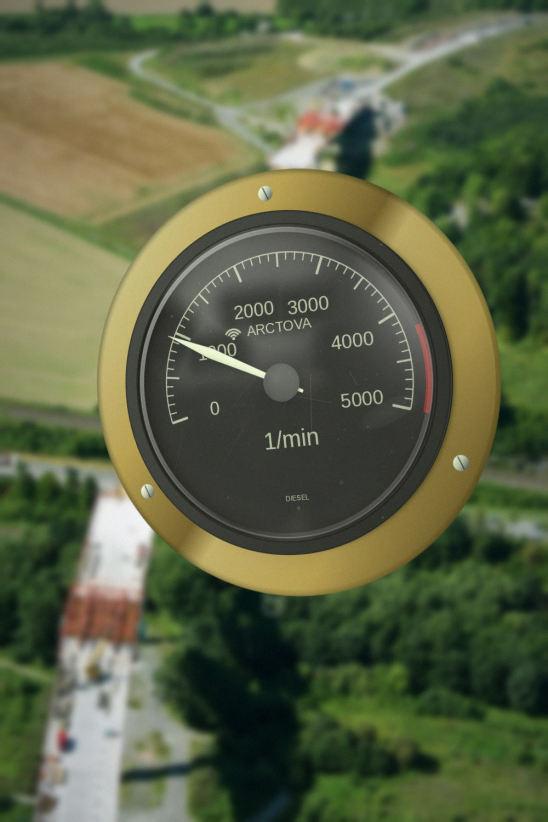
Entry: 950 rpm
